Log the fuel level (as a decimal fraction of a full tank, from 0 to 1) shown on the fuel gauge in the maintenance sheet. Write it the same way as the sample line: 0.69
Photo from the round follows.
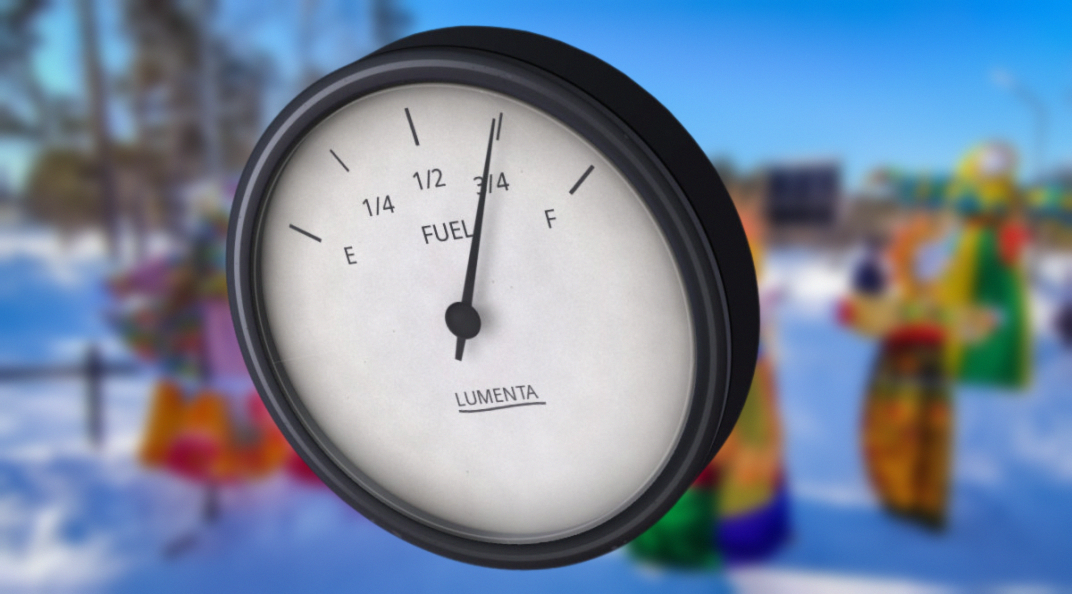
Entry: 0.75
